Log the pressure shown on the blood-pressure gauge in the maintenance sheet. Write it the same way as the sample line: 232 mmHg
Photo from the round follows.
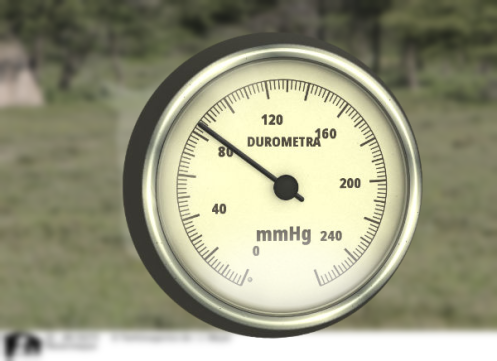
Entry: 84 mmHg
